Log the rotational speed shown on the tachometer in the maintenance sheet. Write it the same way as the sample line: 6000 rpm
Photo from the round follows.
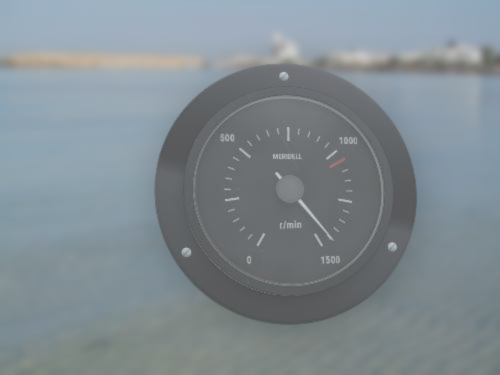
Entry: 1450 rpm
